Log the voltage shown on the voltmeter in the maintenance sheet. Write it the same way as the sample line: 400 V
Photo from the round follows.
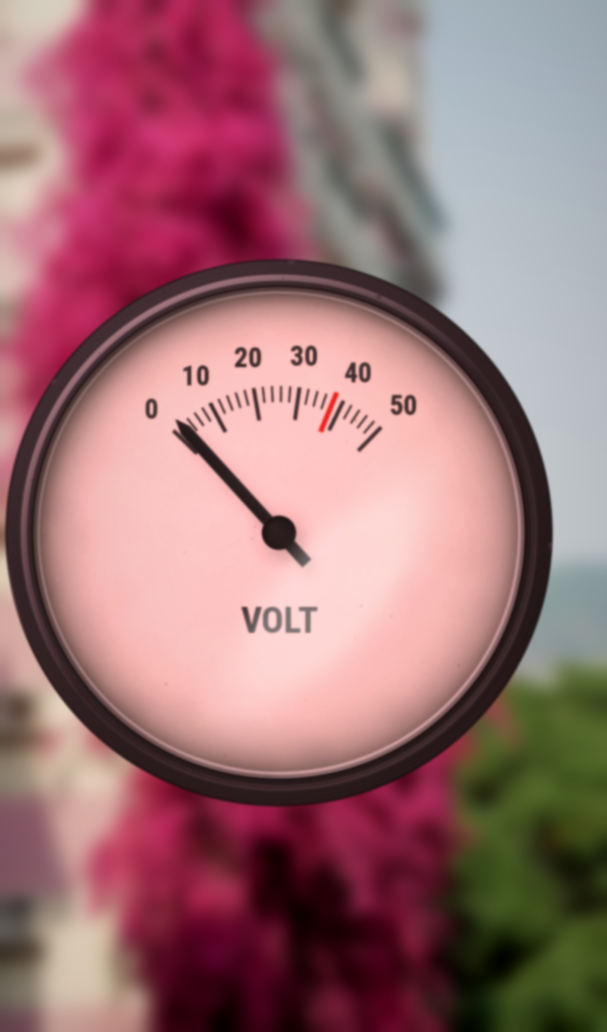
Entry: 2 V
